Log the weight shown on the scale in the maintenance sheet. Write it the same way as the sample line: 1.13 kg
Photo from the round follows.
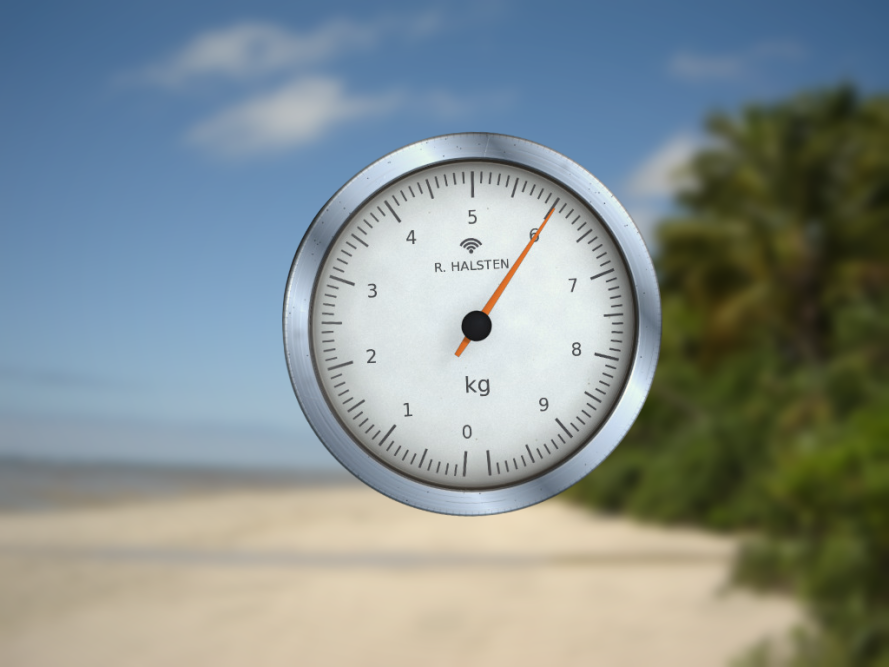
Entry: 6 kg
